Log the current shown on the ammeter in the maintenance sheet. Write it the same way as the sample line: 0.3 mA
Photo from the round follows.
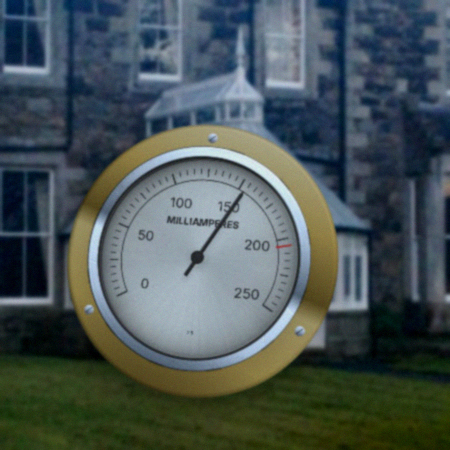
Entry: 155 mA
